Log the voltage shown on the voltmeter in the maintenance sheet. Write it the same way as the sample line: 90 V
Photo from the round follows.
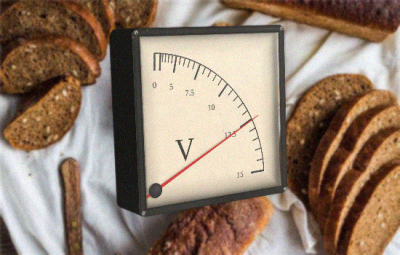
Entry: 12.5 V
